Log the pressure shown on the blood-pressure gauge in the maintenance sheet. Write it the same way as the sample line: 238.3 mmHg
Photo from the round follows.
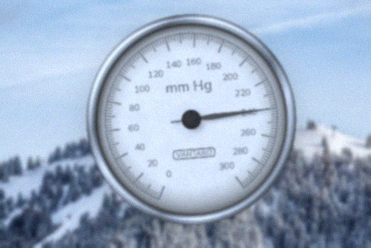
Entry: 240 mmHg
